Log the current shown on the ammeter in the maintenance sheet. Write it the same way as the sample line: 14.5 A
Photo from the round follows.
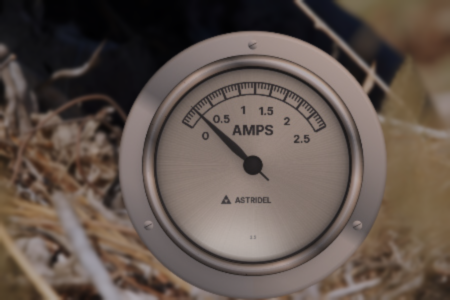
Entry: 0.25 A
